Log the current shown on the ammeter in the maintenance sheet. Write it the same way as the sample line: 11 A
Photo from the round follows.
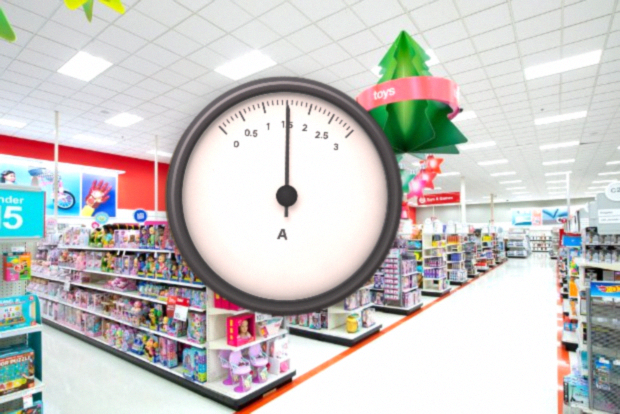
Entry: 1.5 A
